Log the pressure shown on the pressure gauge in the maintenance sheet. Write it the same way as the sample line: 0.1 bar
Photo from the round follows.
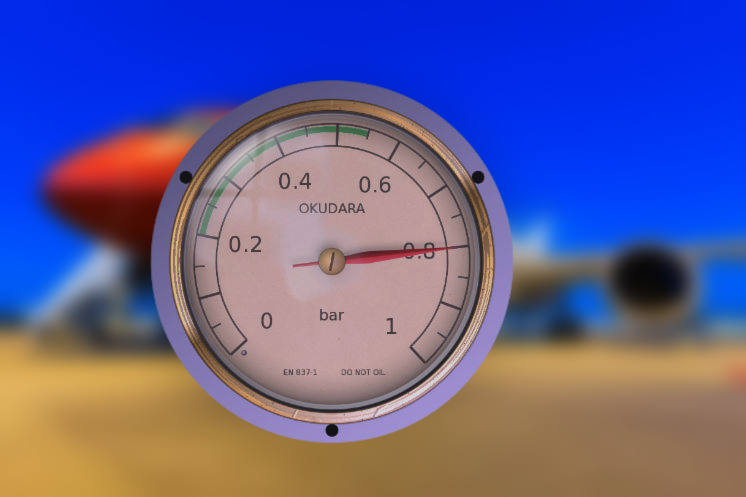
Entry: 0.8 bar
